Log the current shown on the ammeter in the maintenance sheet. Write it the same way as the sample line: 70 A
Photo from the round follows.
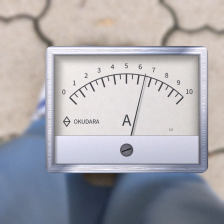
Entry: 6.5 A
